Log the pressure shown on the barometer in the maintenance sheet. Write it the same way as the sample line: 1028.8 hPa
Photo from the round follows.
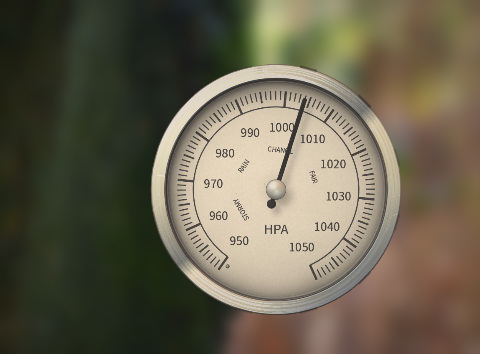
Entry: 1004 hPa
